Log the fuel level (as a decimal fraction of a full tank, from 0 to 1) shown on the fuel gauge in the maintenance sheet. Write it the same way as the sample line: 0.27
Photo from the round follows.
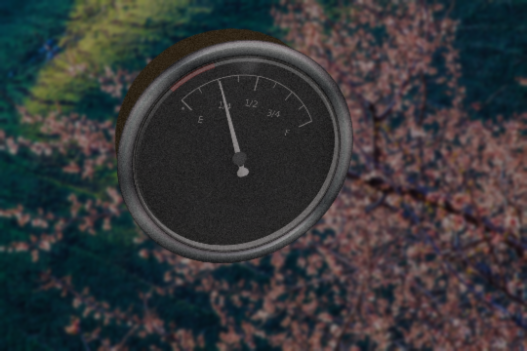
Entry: 0.25
